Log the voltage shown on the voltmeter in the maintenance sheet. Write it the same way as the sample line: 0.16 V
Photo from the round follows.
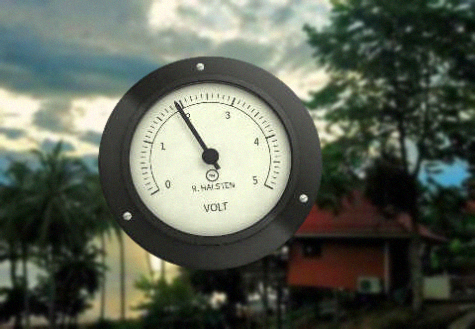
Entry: 1.9 V
